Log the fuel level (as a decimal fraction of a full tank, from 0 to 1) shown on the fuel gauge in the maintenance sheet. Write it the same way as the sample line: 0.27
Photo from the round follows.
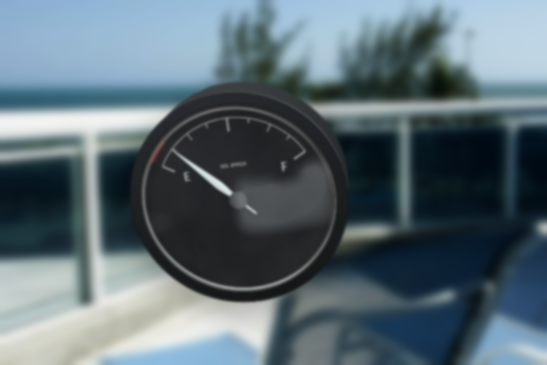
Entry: 0.125
